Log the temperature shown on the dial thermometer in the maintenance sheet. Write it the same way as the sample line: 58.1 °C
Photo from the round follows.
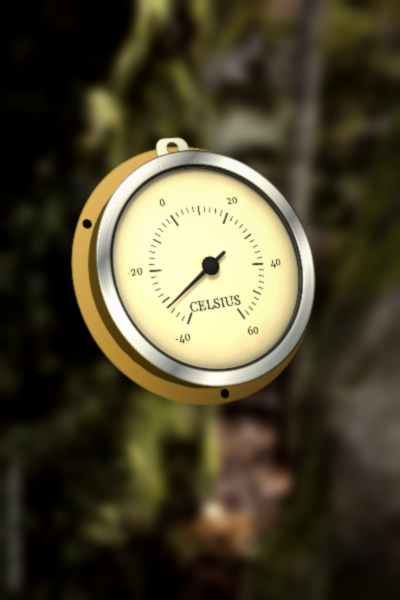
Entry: -32 °C
